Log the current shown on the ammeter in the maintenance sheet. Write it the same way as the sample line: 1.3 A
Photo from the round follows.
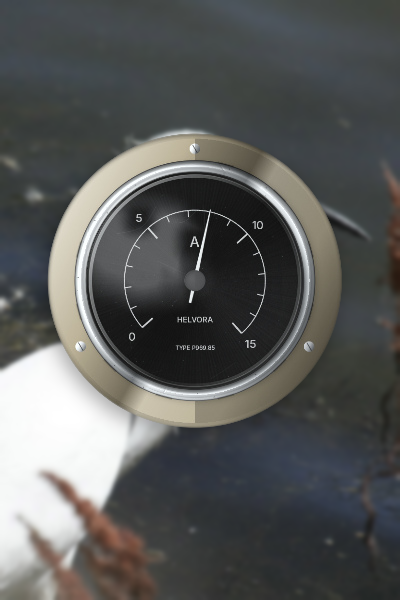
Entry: 8 A
